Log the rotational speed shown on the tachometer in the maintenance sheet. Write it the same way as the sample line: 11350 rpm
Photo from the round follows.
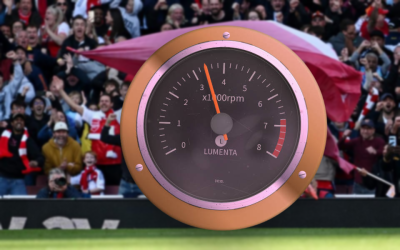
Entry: 3400 rpm
